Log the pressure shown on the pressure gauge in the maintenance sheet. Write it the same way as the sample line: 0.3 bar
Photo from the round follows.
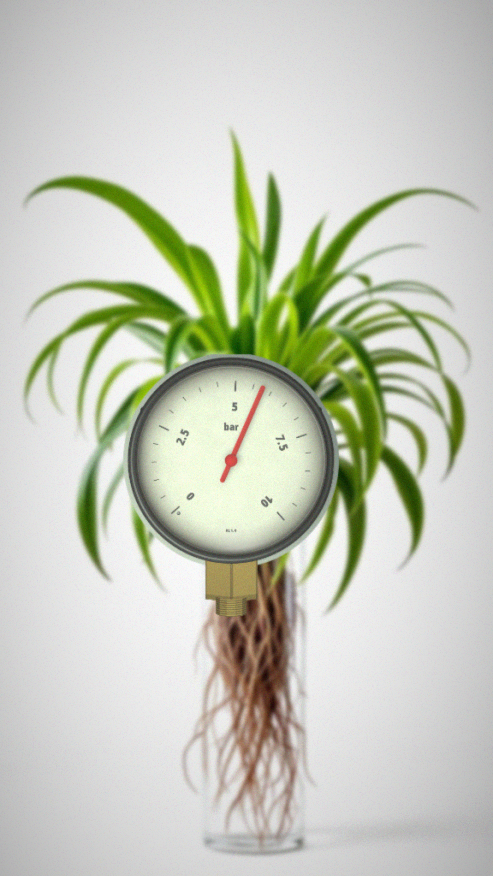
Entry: 5.75 bar
